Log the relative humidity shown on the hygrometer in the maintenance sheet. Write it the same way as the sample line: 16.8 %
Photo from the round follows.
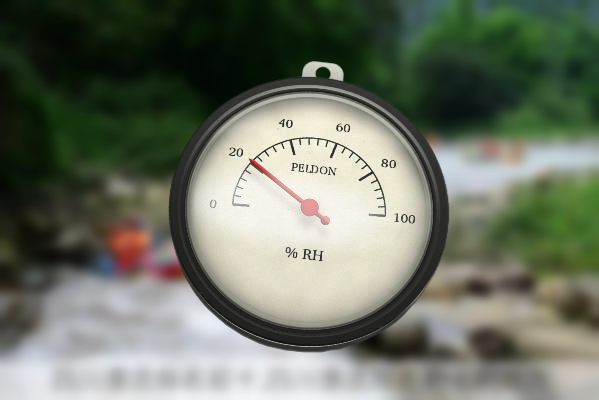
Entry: 20 %
